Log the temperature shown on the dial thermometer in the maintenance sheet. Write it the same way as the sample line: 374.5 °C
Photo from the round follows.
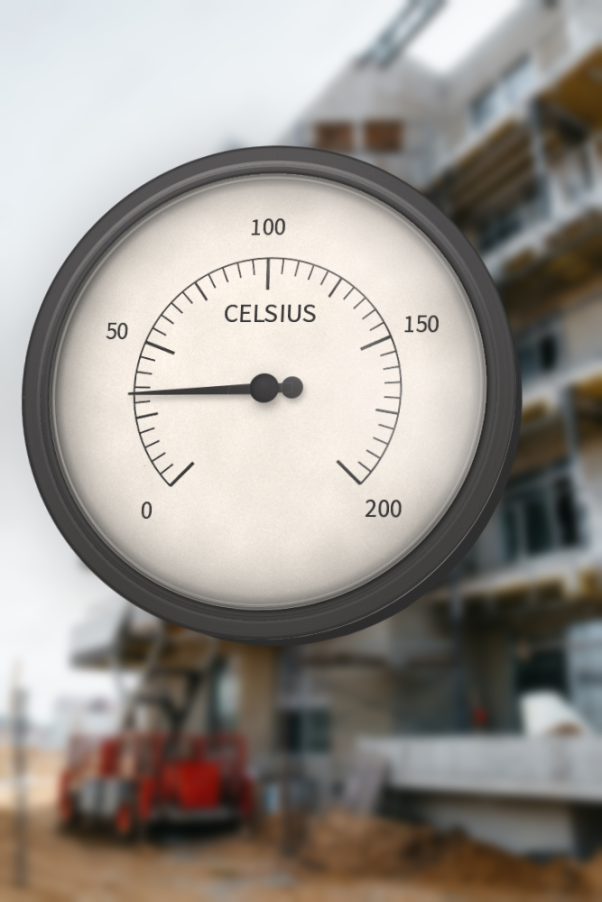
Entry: 32.5 °C
